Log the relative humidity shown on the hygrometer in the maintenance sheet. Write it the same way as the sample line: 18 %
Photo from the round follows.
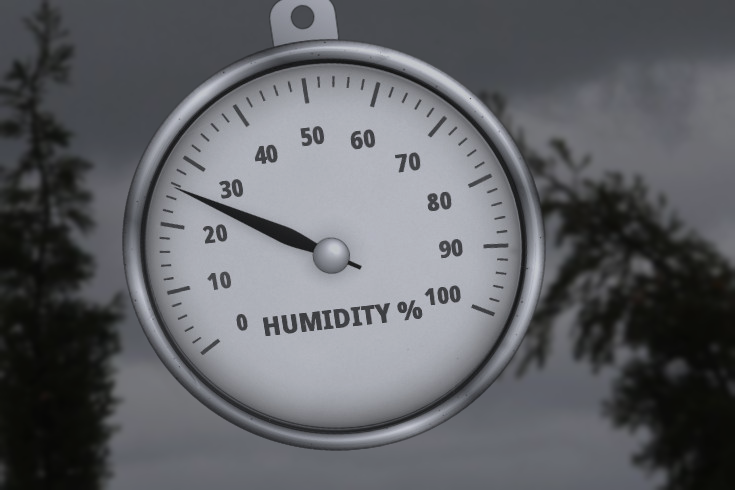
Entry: 26 %
